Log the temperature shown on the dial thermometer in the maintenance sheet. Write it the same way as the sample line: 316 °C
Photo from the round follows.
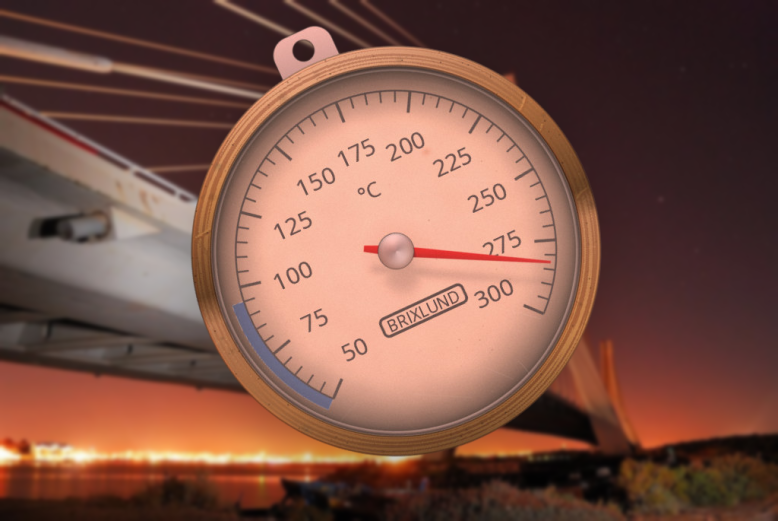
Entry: 282.5 °C
